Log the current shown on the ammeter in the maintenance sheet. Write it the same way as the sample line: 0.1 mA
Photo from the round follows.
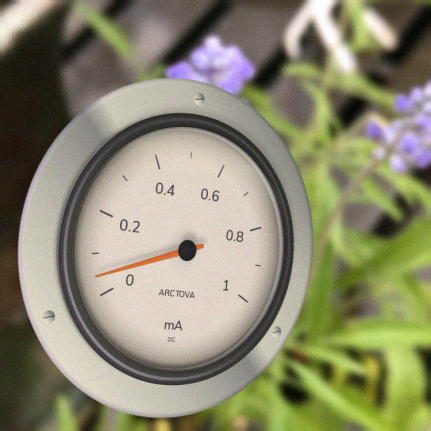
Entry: 0.05 mA
